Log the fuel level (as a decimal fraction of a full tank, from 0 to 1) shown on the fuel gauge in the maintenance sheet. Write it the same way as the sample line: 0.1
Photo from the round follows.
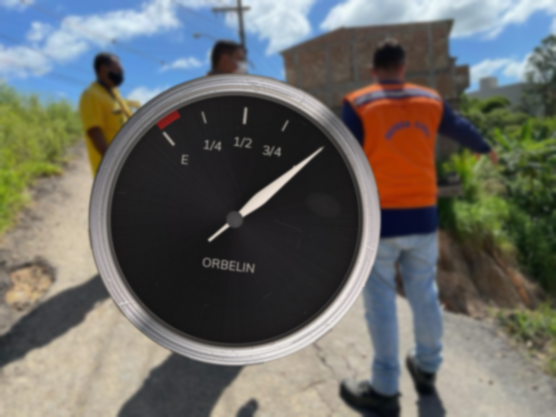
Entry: 1
